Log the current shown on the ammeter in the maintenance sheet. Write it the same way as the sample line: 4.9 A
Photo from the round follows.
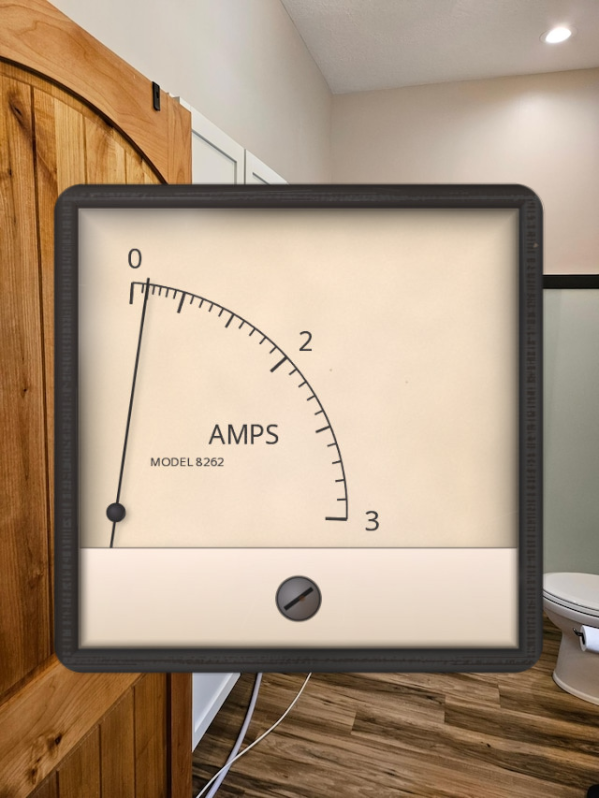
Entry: 0.5 A
